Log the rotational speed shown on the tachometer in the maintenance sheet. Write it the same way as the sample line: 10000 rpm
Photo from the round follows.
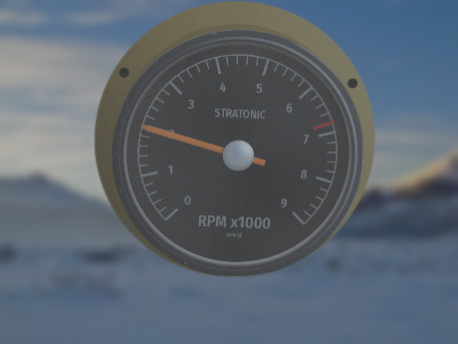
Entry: 2000 rpm
